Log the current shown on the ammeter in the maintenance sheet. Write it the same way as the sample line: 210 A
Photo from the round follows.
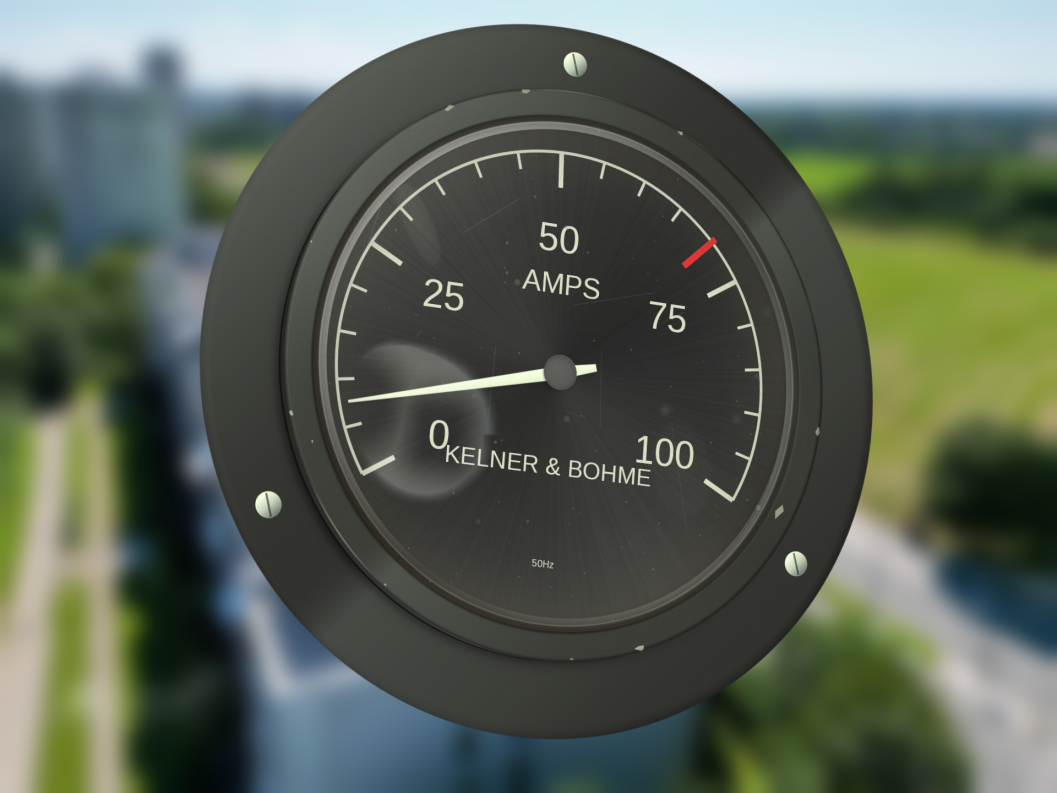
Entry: 7.5 A
